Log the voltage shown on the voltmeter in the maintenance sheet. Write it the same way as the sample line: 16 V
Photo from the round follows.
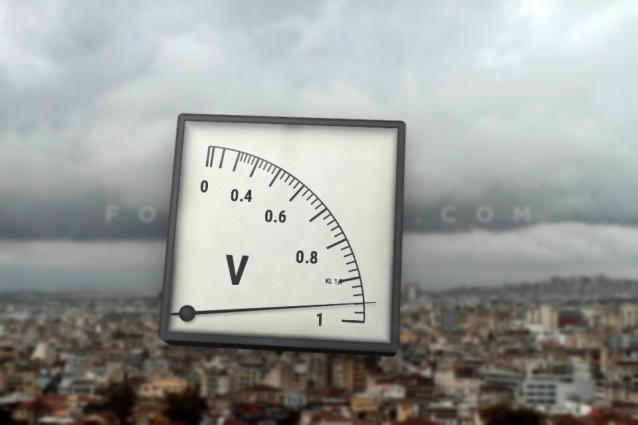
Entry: 0.96 V
